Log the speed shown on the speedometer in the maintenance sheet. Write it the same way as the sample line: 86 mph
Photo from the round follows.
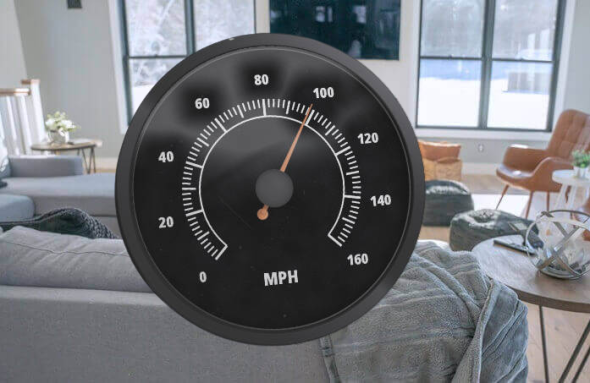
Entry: 98 mph
